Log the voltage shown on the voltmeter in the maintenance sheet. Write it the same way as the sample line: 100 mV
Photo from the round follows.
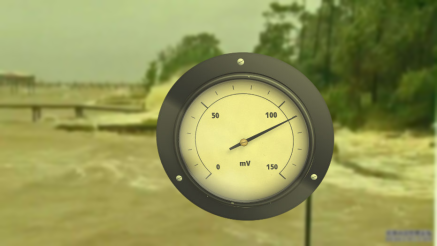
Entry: 110 mV
